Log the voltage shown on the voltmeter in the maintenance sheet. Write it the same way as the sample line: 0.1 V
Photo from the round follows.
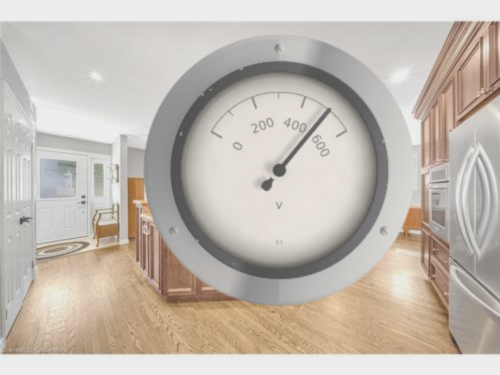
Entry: 500 V
